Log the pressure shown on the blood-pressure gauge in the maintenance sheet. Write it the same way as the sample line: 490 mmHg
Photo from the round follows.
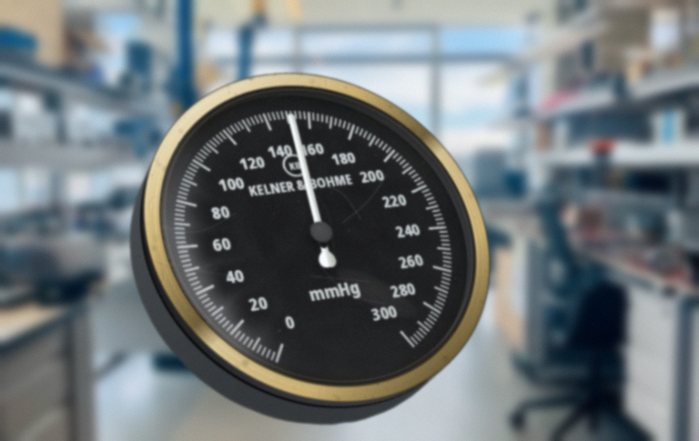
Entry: 150 mmHg
